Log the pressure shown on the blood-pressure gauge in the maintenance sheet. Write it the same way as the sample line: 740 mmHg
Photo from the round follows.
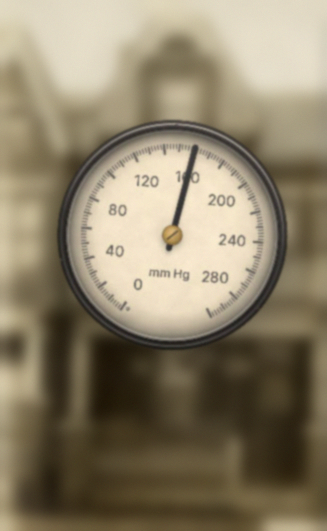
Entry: 160 mmHg
